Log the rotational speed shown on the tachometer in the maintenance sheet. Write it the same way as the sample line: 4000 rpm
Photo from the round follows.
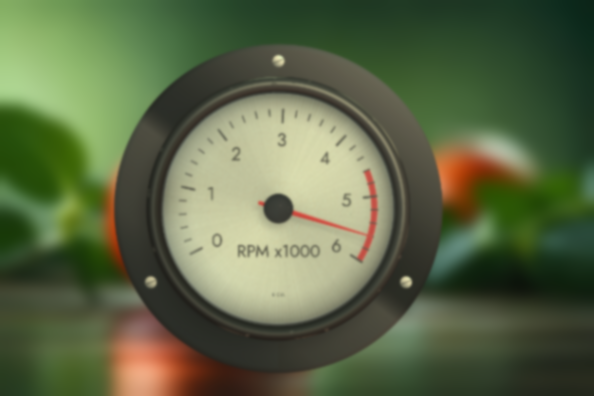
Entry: 5600 rpm
